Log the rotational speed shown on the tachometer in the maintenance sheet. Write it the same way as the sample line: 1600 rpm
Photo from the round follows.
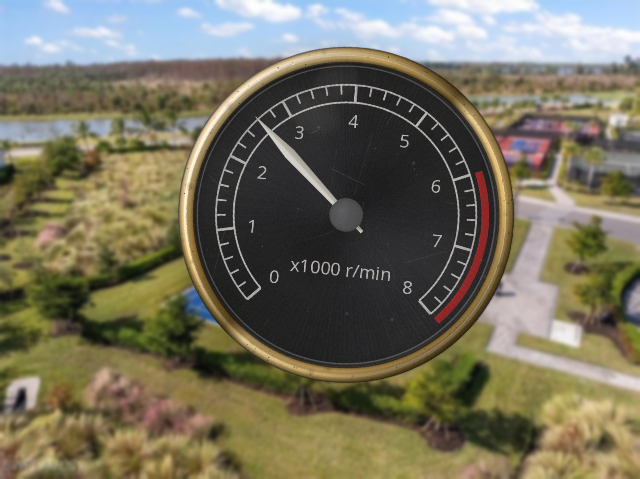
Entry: 2600 rpm
